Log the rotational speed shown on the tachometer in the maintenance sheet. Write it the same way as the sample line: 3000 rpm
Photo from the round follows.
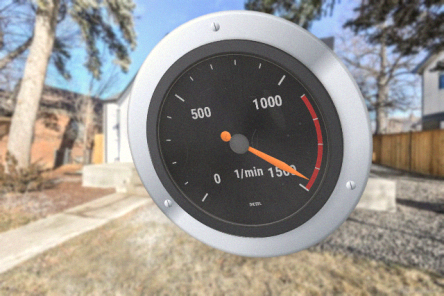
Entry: 1450 rpm
